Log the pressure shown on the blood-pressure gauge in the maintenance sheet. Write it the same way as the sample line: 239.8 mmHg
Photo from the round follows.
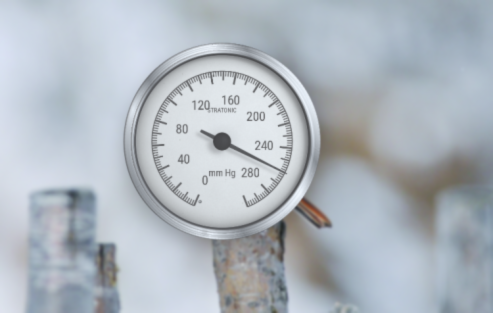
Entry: 260 mmHg
